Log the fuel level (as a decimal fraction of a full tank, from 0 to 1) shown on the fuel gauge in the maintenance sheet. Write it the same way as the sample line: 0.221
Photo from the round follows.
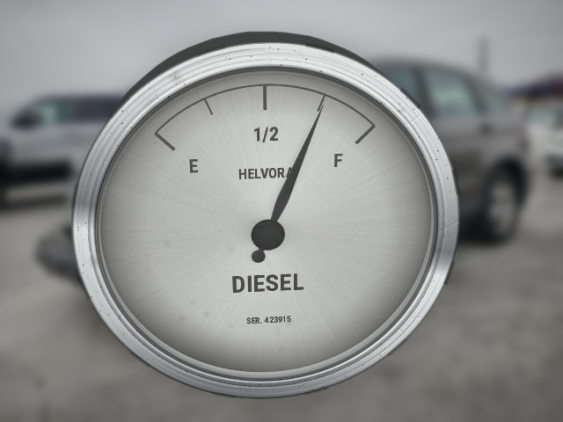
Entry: 0.75
